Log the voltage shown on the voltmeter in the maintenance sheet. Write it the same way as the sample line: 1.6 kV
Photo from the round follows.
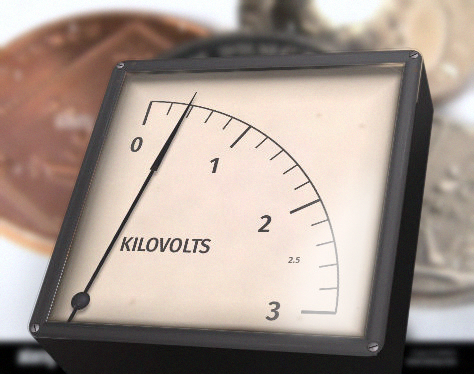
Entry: 0.4 kV
